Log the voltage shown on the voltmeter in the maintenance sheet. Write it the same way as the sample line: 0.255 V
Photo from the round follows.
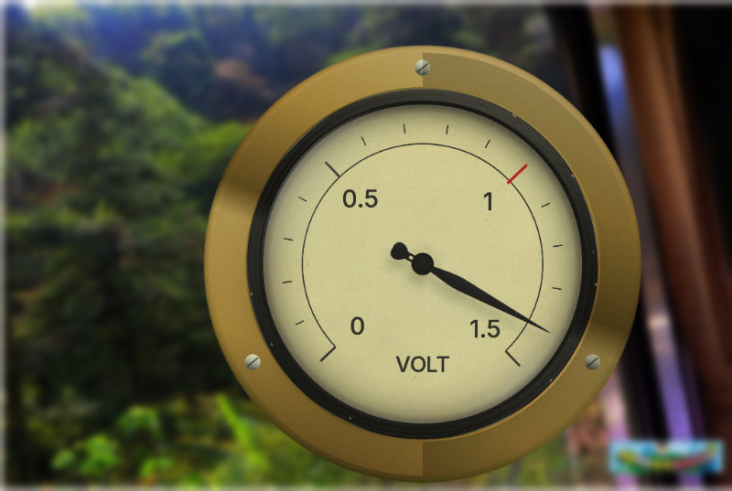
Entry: 1.4 V
